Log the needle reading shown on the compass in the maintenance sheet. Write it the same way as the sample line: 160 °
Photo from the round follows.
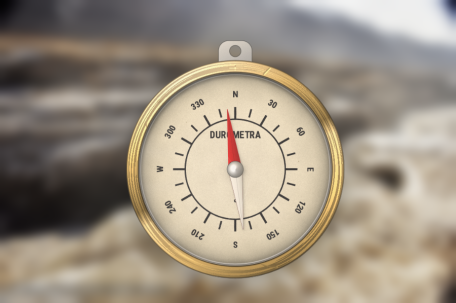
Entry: 352.5 °
